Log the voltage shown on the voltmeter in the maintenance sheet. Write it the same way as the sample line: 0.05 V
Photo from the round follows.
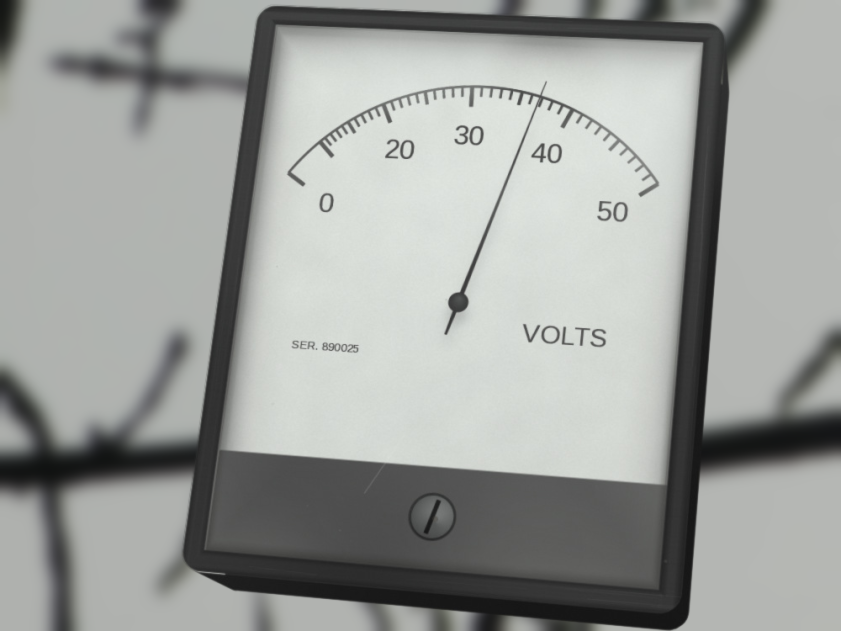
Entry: 37 V
